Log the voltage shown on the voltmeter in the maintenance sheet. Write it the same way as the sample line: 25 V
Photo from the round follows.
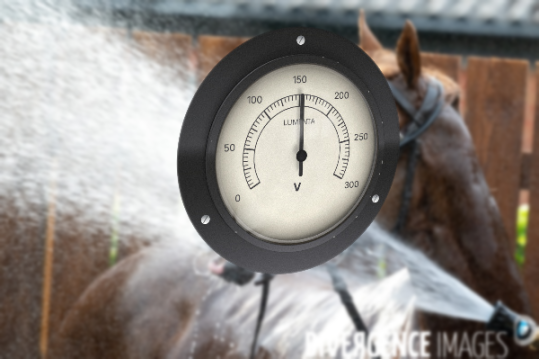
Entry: 150 V
